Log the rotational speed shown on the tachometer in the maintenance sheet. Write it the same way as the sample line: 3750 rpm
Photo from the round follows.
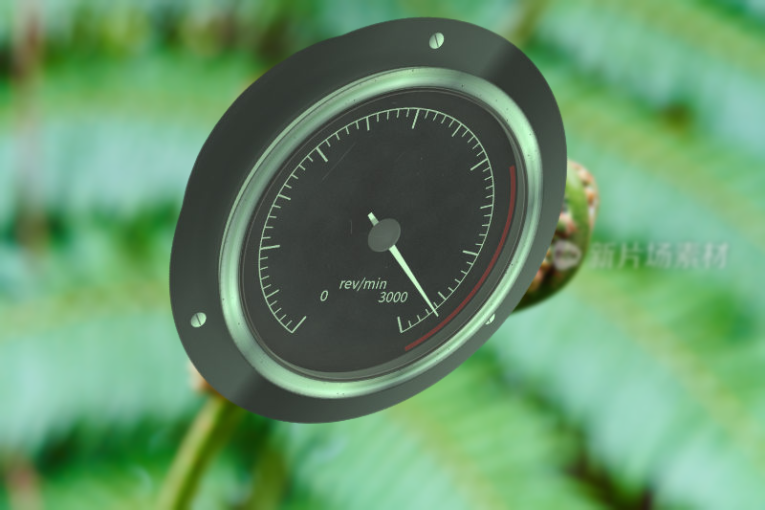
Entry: 2825 rpm
